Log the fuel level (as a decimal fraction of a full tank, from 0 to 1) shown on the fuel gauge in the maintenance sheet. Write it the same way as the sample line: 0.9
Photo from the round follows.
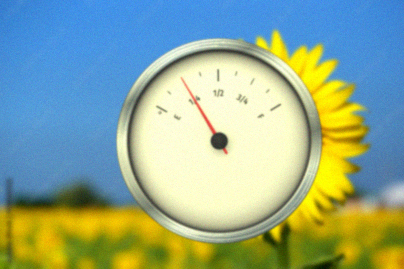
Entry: 0.25
